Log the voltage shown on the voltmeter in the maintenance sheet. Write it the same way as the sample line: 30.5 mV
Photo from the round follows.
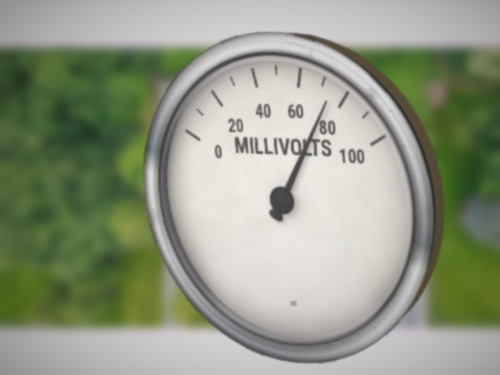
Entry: 75 mV
